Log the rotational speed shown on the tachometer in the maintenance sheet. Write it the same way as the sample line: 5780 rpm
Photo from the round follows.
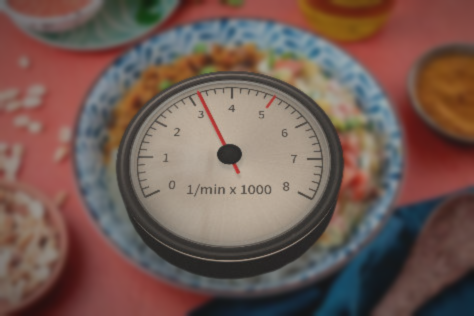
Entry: 3200 rpm
